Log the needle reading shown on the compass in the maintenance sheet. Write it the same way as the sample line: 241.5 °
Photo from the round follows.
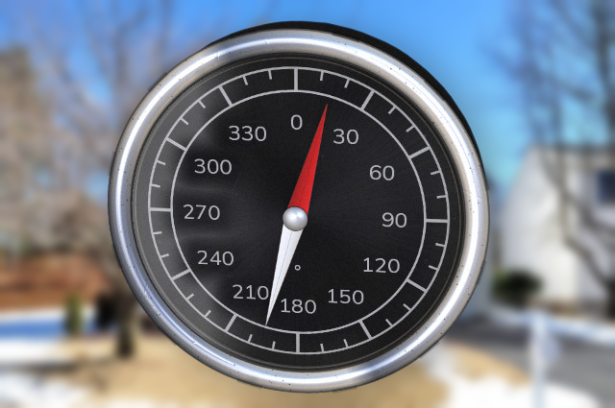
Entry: 15 °
